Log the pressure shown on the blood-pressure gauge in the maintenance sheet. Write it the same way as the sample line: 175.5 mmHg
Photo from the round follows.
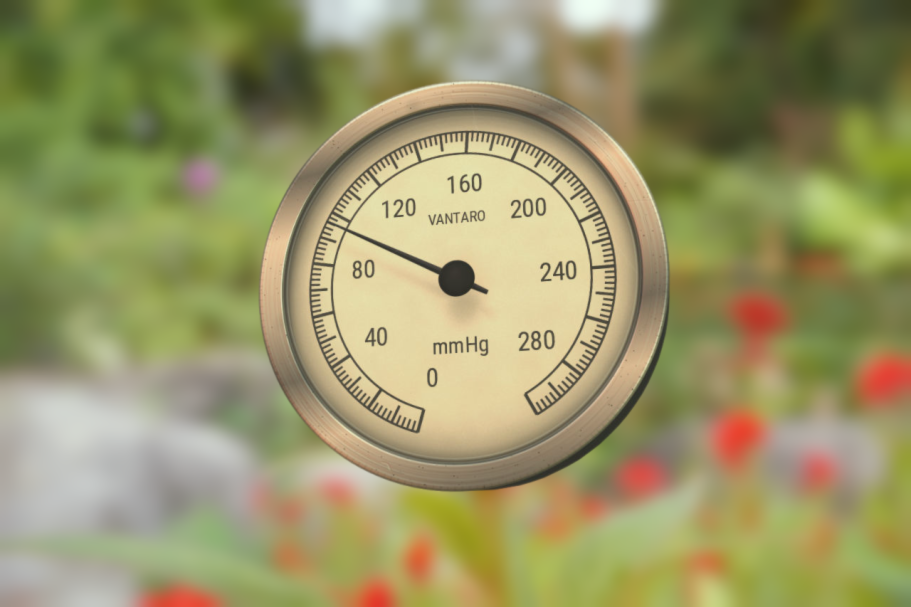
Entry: 96 mmHg
